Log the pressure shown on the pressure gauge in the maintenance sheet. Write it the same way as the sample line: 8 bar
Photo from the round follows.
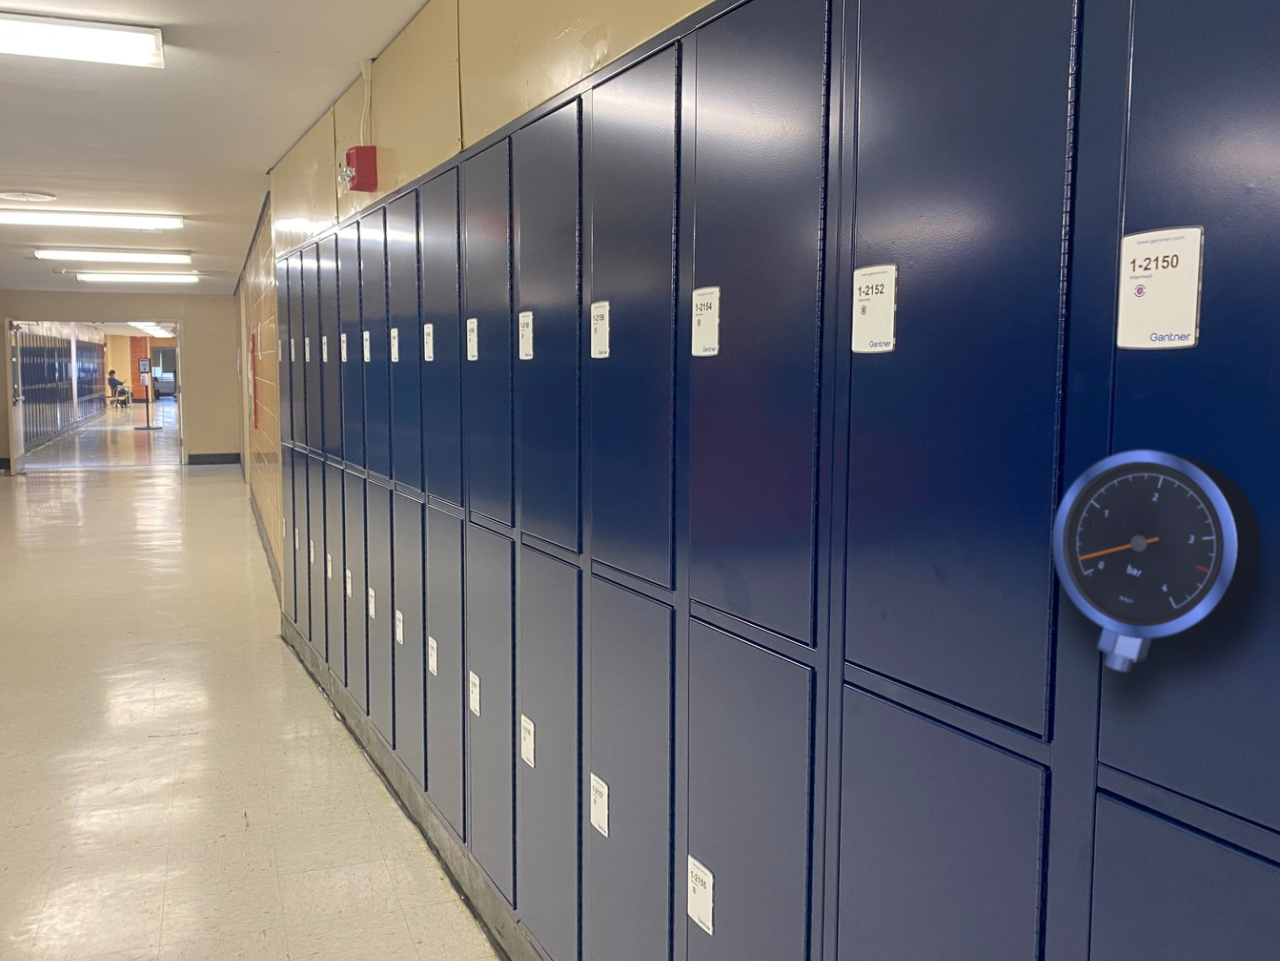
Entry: 0.2 bar
